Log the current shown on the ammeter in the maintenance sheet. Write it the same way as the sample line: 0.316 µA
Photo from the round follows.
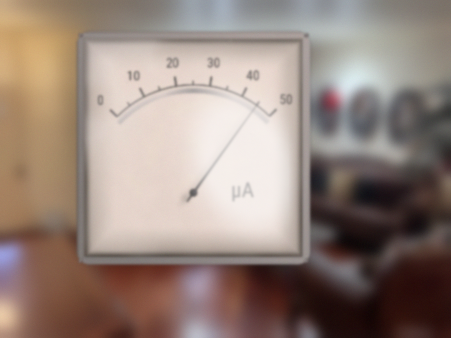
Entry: 45 µA
